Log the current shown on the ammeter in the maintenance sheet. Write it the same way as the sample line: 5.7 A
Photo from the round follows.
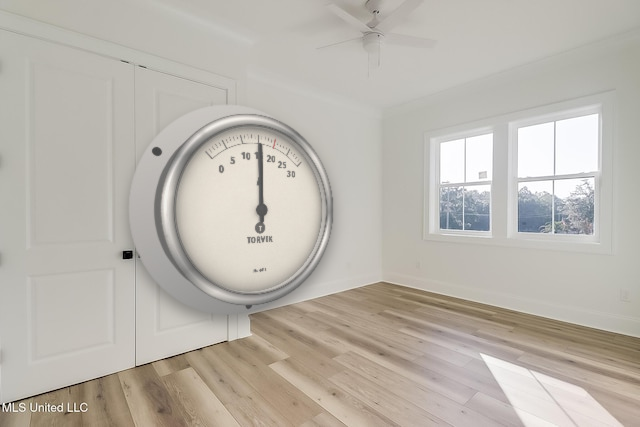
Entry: 15 A
